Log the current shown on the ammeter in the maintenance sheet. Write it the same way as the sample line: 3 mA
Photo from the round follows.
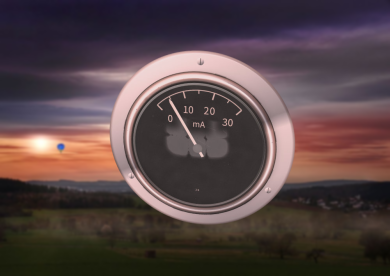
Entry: 5 mA
